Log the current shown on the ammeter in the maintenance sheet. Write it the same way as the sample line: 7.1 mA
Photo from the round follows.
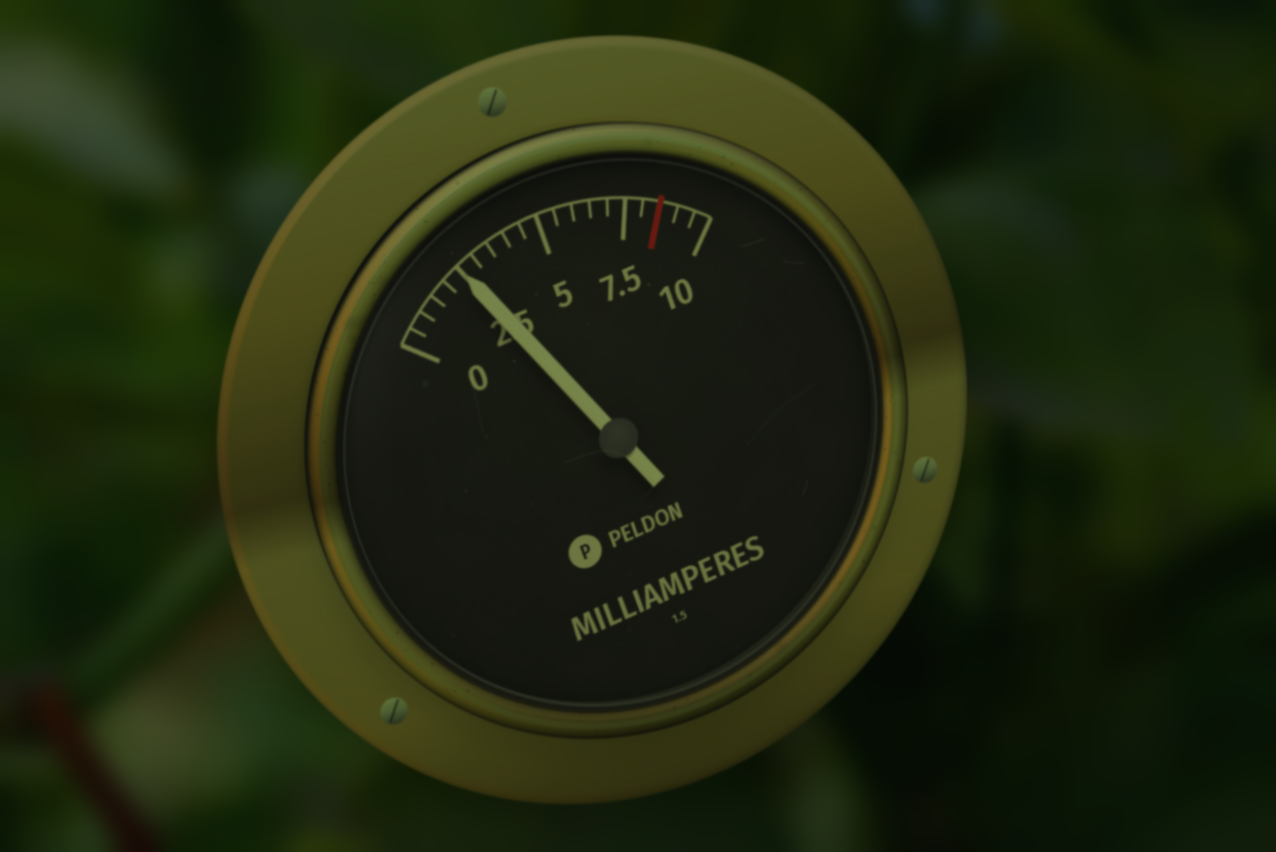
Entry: 2.5 mA
